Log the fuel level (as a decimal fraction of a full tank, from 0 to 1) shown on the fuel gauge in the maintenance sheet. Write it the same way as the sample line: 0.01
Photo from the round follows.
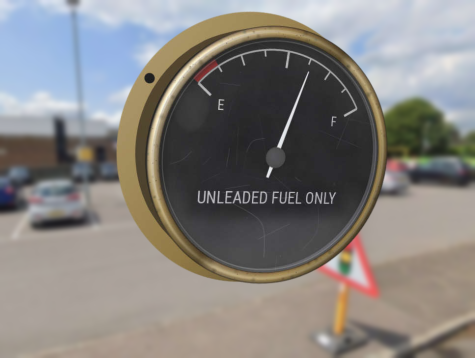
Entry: 0.625
